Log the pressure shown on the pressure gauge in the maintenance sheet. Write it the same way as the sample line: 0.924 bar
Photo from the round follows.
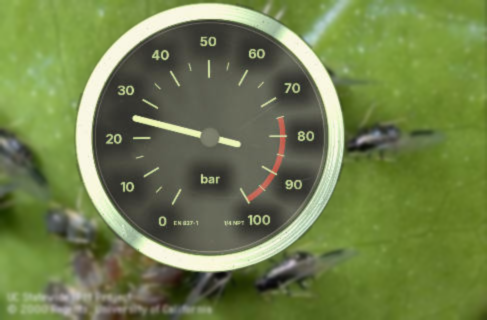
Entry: 25 bar
